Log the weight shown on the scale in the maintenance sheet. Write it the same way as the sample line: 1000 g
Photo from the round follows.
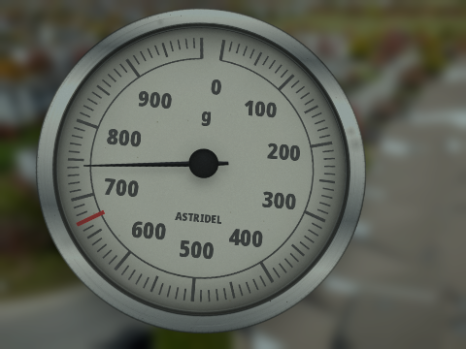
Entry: 740 g
